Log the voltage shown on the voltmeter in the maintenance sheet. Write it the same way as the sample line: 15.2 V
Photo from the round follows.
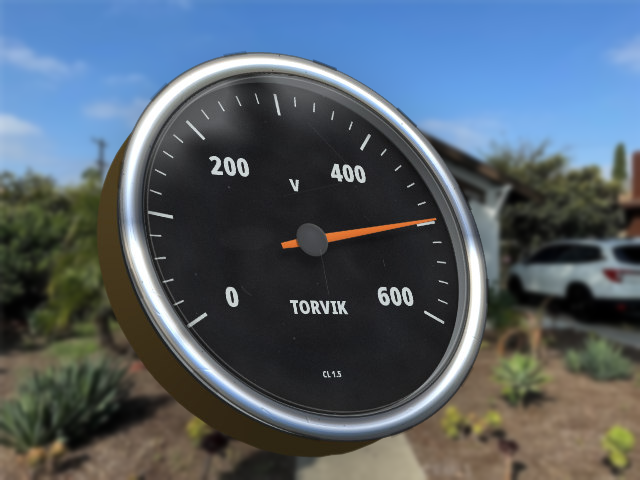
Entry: 500 V
